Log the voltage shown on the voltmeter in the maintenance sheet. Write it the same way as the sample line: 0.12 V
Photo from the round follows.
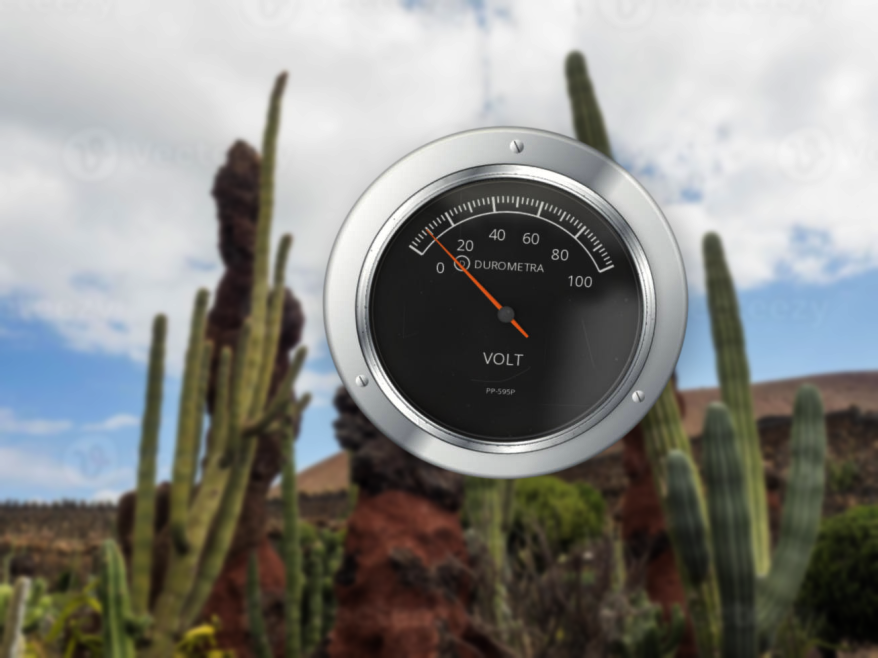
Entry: 10 V
